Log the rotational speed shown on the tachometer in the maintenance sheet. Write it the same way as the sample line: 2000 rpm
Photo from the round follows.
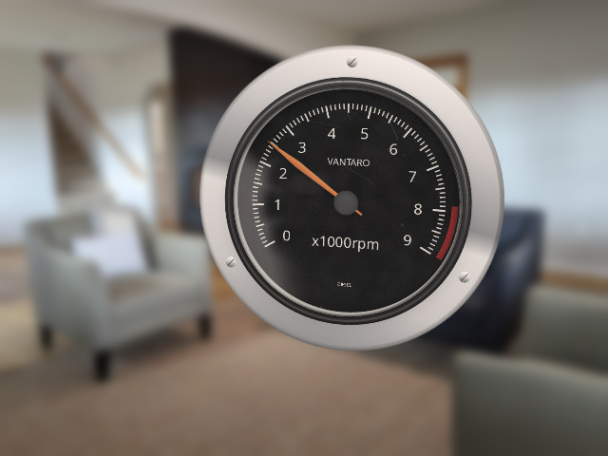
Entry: 2500 rpm
